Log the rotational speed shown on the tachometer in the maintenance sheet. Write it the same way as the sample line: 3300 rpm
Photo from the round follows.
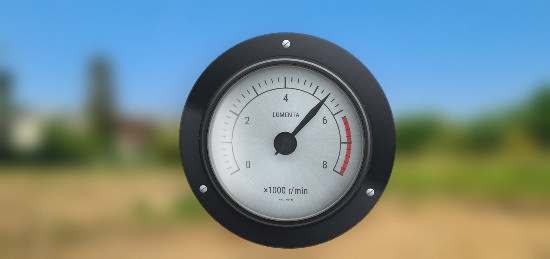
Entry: 5400 rpm
